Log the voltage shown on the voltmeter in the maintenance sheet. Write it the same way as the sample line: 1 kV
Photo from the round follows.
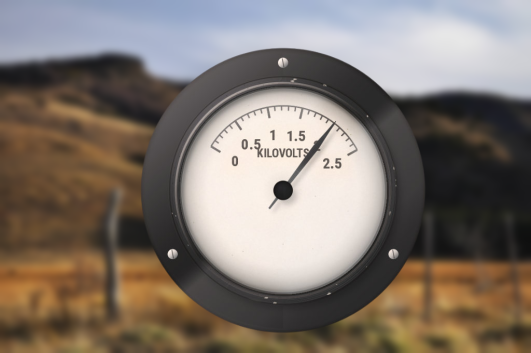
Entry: 2 kV
